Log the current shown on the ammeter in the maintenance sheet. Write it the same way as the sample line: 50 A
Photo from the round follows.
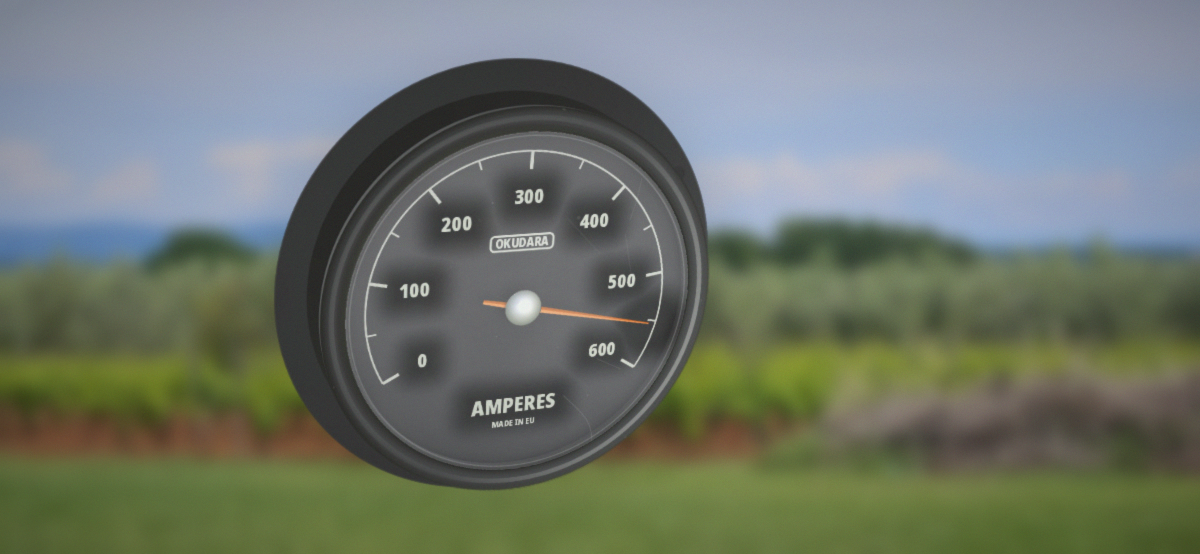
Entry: 550 A
